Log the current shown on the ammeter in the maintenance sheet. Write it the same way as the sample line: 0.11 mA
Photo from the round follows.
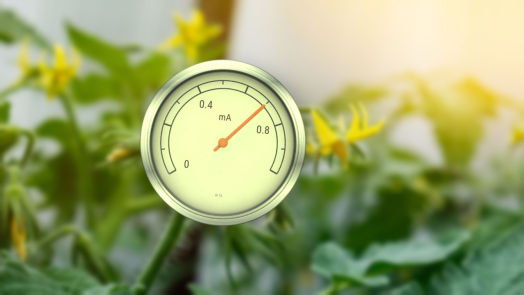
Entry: 0.7 mA
